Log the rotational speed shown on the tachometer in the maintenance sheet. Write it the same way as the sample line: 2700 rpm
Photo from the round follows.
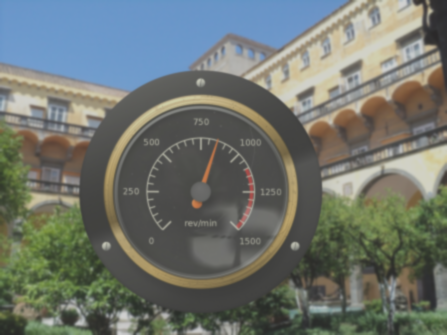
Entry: 850 rpm
